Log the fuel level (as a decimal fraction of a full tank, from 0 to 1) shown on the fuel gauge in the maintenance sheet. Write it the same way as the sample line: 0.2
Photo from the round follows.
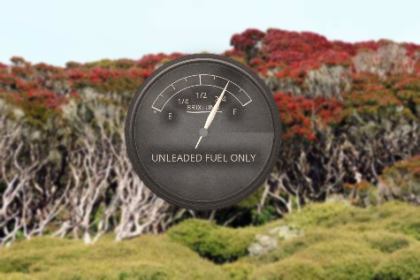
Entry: 0.75
